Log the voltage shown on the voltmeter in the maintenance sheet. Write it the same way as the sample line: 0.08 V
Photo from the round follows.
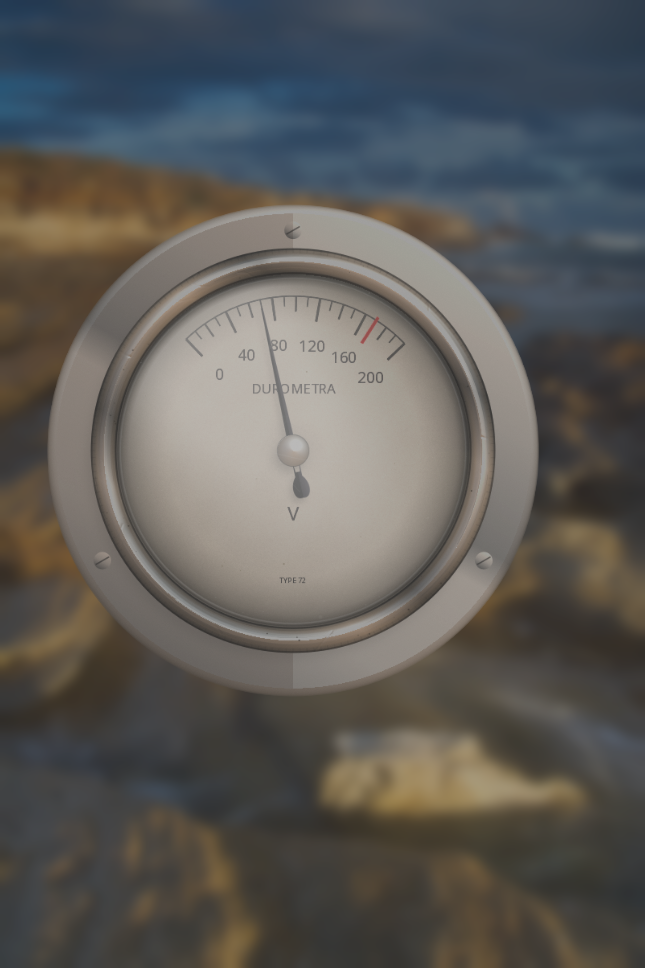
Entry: 70 V
